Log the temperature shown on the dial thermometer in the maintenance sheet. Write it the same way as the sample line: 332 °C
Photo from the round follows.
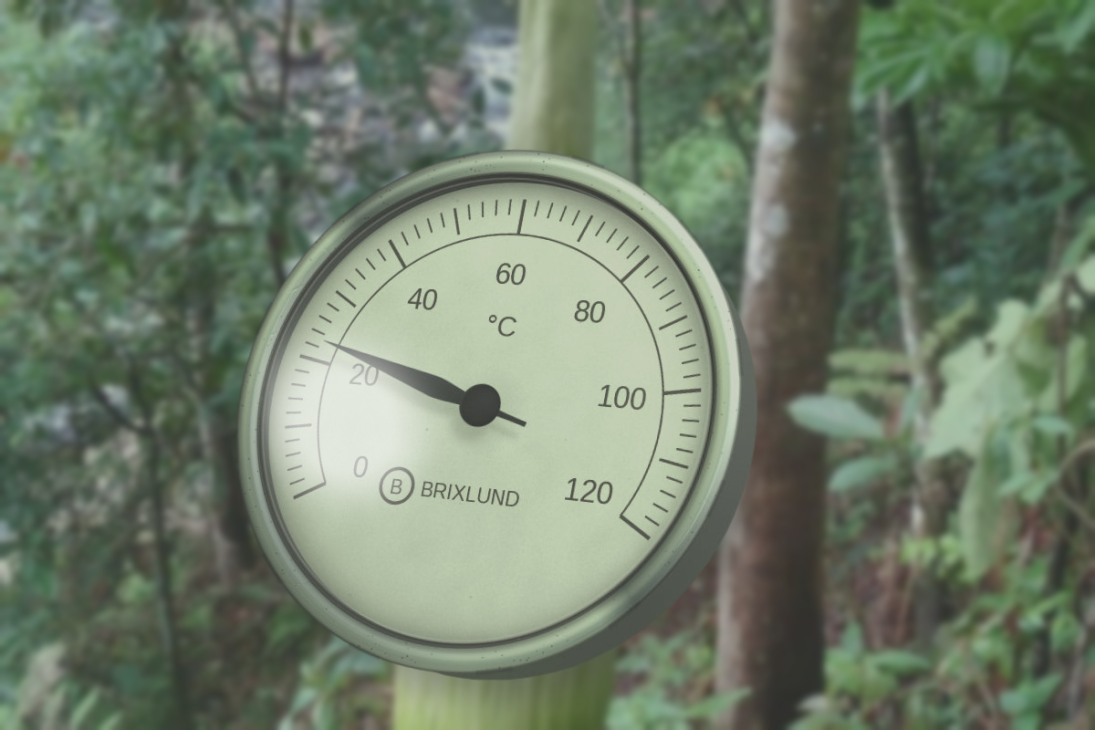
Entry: 23 °C
